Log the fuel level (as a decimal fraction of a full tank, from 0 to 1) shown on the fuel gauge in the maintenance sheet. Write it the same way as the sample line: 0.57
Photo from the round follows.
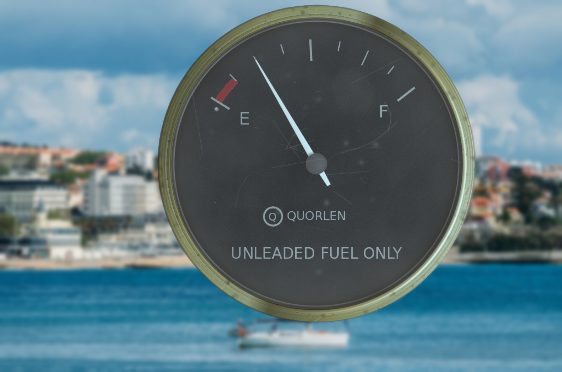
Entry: 0.25
